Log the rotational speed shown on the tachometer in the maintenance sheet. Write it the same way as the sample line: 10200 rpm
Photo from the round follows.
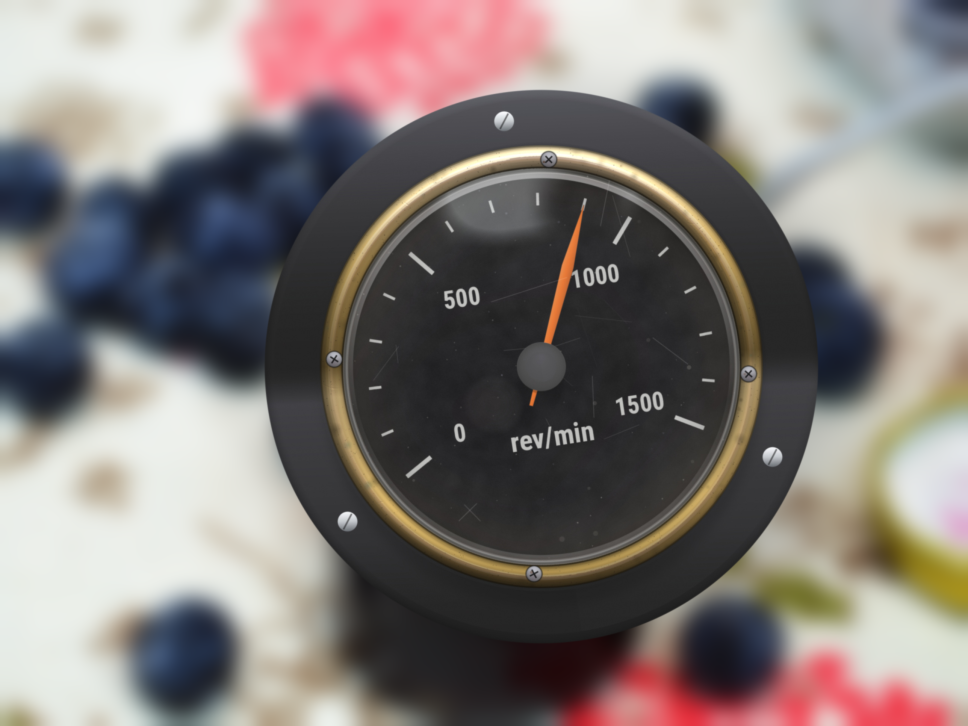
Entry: 900 rpm
